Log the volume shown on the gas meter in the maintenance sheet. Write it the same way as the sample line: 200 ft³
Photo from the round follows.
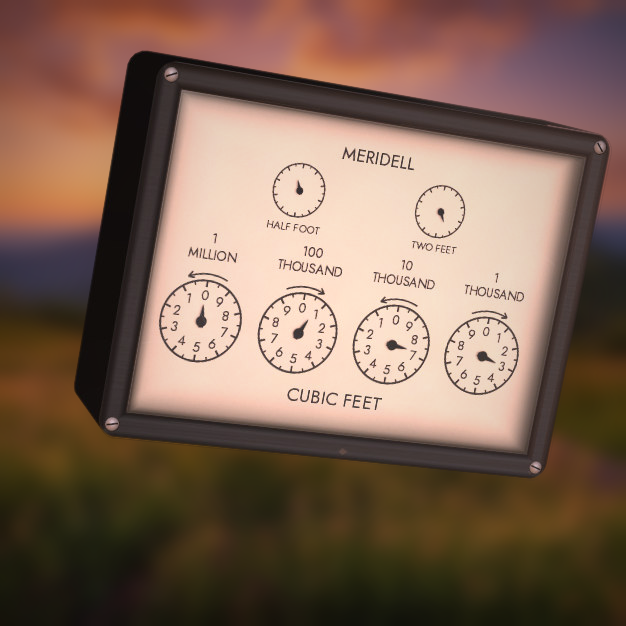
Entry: 7300 ft³
